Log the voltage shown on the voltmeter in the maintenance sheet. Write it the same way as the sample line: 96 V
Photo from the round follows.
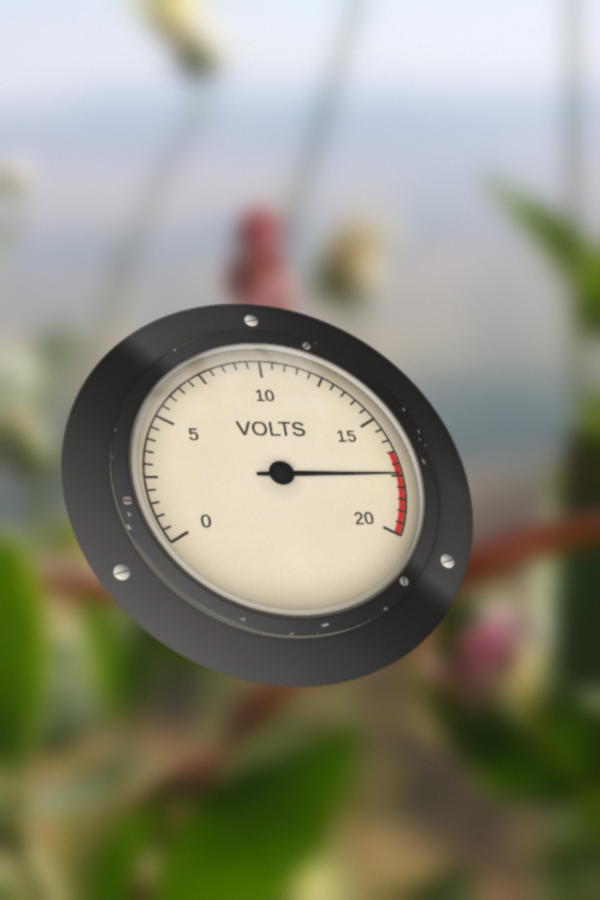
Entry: 17.5 V
